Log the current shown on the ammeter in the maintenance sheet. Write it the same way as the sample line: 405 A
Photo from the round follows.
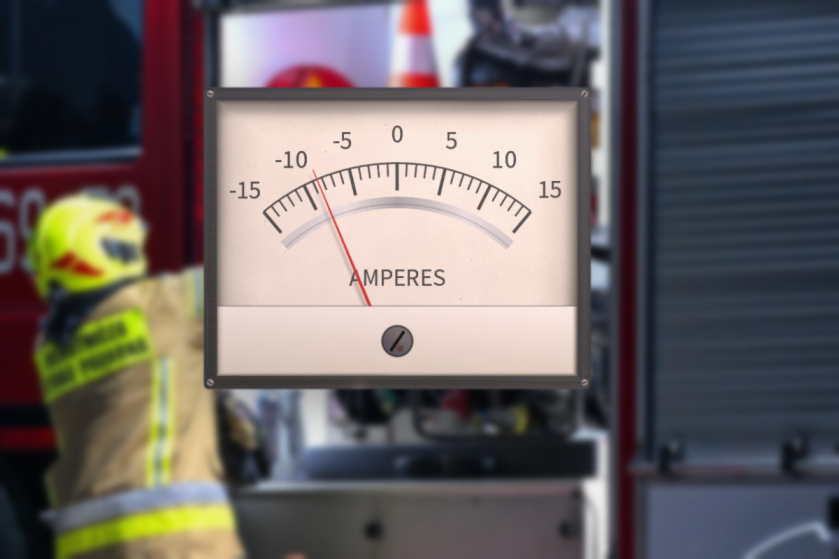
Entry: -8.5 A
